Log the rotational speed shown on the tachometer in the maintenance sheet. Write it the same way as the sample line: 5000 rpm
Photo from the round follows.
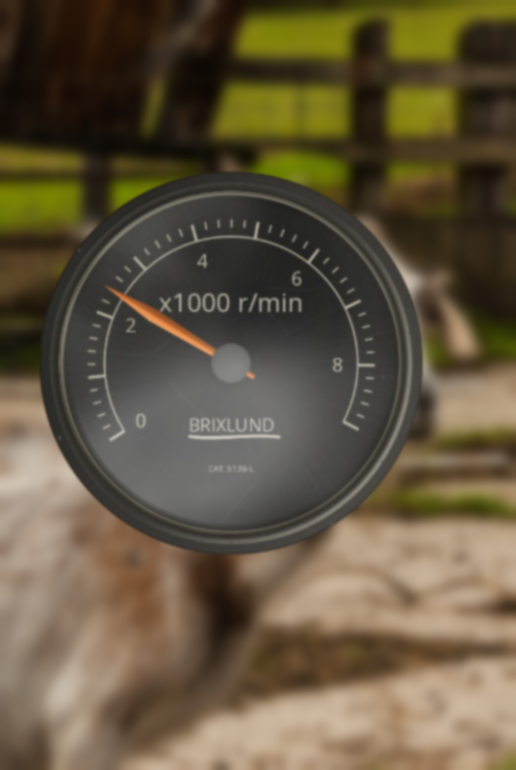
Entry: 2400 rpm
